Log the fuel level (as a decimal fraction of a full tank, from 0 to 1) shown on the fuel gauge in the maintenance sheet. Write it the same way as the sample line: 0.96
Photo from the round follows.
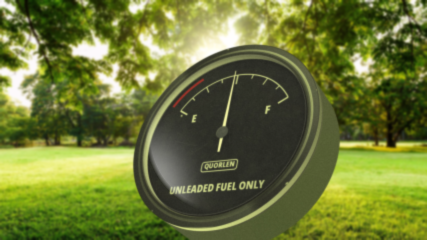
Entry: 0.5
